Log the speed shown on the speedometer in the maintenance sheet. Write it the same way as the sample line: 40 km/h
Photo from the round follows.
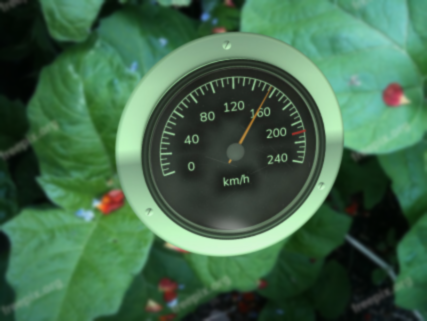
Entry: 155 km/h
